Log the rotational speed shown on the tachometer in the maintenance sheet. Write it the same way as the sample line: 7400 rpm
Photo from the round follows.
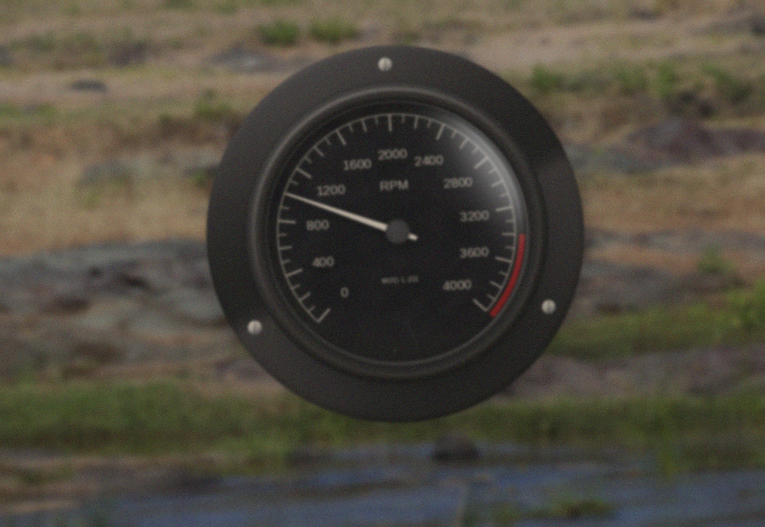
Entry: 1000 rpm
